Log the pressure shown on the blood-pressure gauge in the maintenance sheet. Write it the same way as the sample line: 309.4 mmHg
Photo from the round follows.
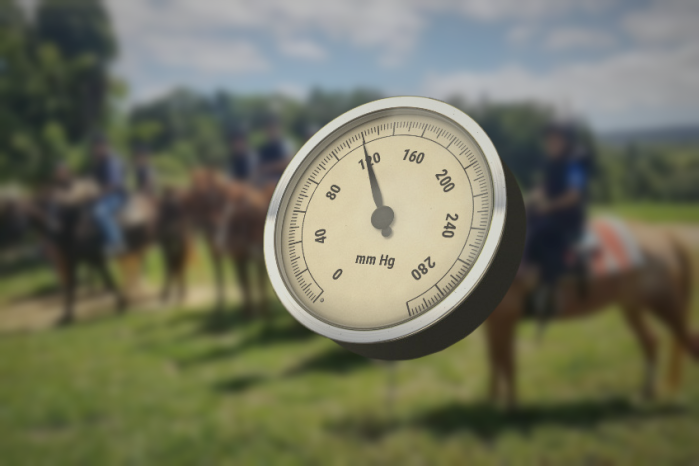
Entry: 120 mmHg
